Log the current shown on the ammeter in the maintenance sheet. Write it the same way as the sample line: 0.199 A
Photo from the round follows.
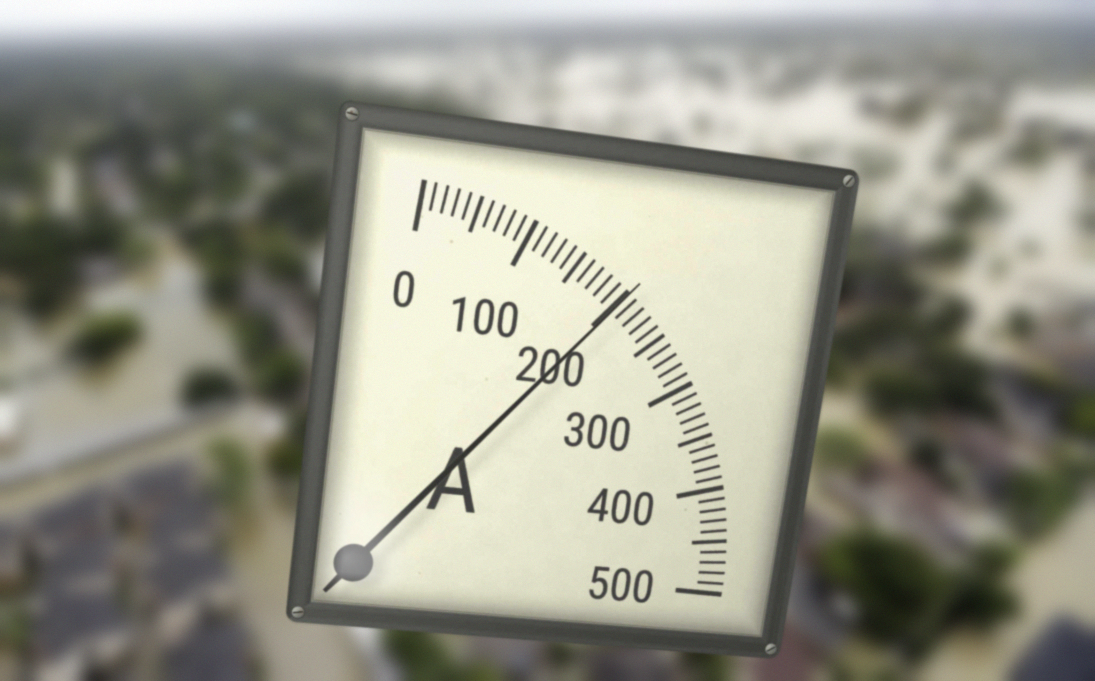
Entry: 200 A
